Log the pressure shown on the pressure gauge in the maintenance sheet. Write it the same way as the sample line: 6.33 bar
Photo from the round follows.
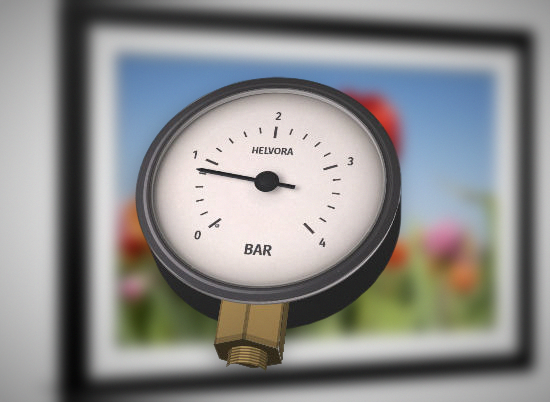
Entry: 0.8 bar
